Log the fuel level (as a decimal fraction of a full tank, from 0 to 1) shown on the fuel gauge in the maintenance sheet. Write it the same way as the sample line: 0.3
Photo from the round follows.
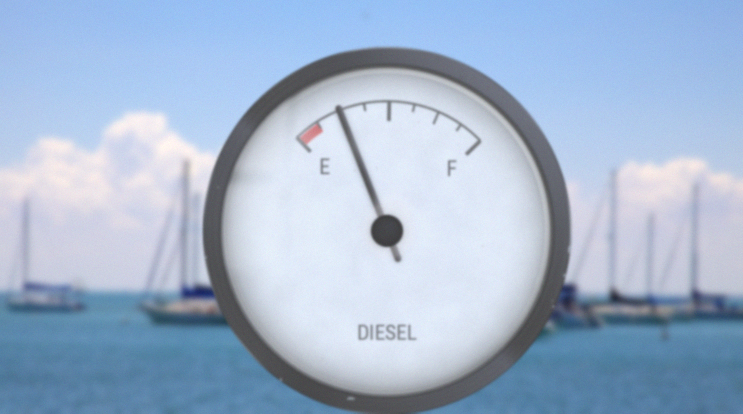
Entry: 0.25
